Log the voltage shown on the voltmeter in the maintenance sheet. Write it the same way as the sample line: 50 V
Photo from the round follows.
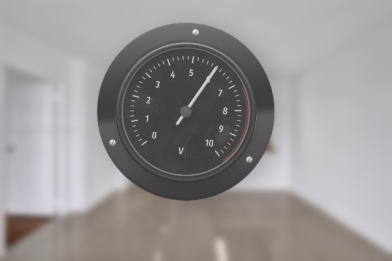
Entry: 6 V
